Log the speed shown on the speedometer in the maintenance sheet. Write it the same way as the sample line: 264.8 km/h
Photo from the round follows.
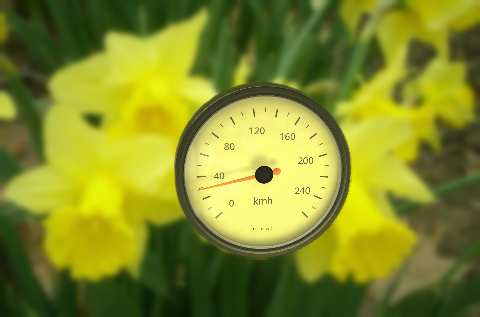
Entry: 30 km/h
